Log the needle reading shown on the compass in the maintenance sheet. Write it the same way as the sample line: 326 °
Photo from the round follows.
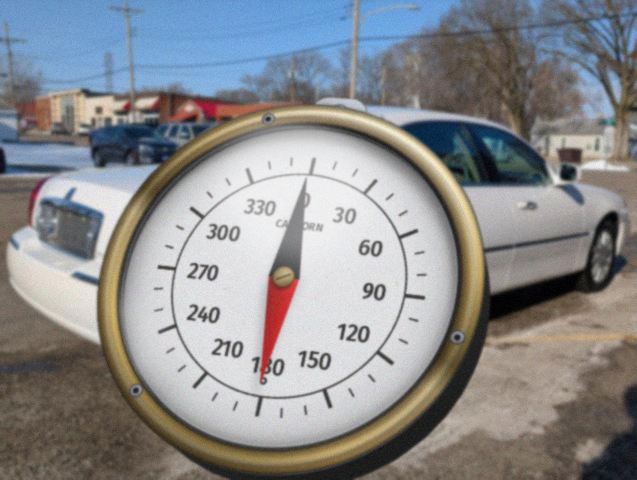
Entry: 180 °
